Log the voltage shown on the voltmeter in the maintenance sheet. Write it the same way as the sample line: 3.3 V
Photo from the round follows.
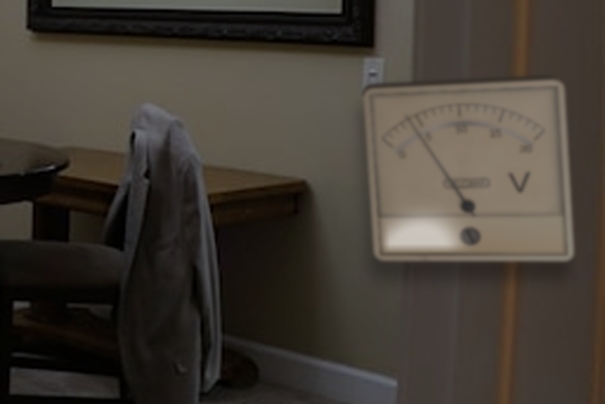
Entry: 4 V
